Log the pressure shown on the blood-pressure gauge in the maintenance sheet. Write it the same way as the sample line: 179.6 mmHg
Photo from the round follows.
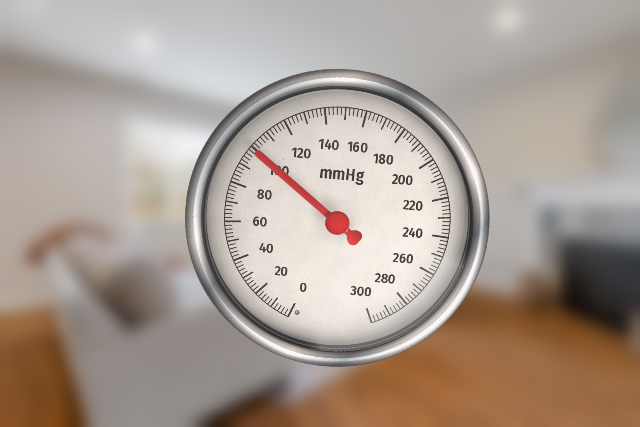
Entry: 100 mmHg
